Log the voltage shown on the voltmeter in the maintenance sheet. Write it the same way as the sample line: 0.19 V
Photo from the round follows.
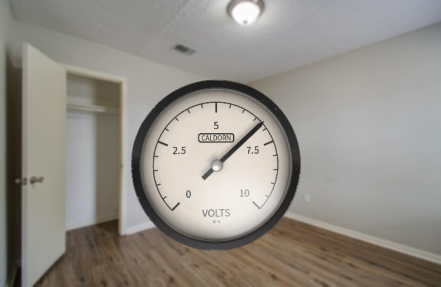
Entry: 6.75 V
